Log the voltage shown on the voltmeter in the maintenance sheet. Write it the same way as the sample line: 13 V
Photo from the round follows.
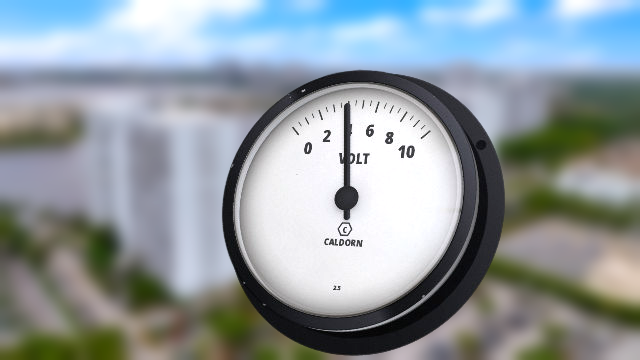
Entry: 4 V
